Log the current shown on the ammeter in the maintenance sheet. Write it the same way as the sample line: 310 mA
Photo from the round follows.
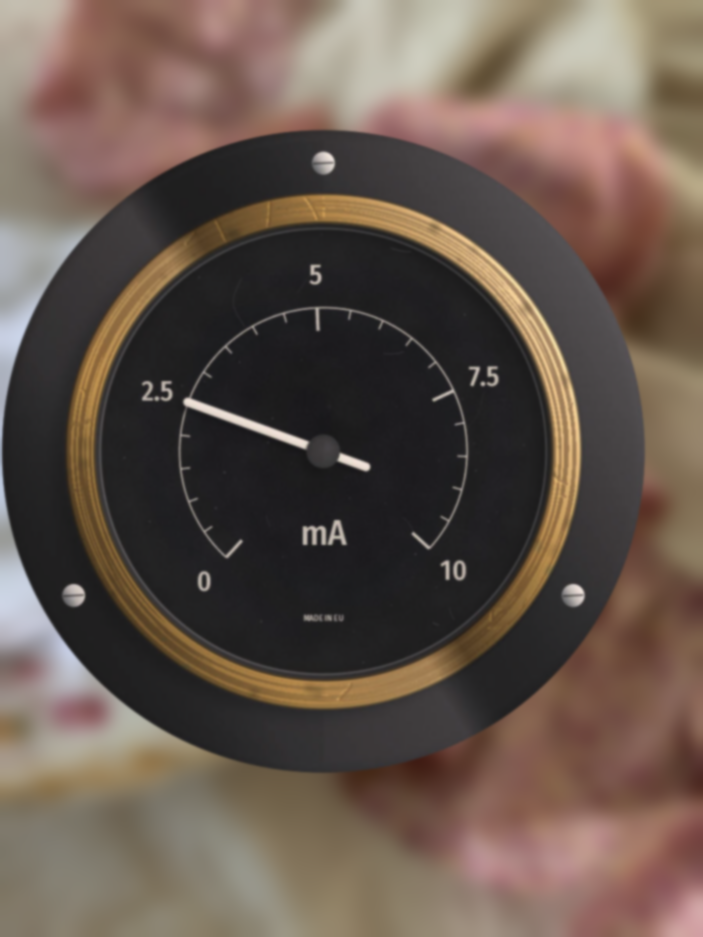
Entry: 2.5 mA
